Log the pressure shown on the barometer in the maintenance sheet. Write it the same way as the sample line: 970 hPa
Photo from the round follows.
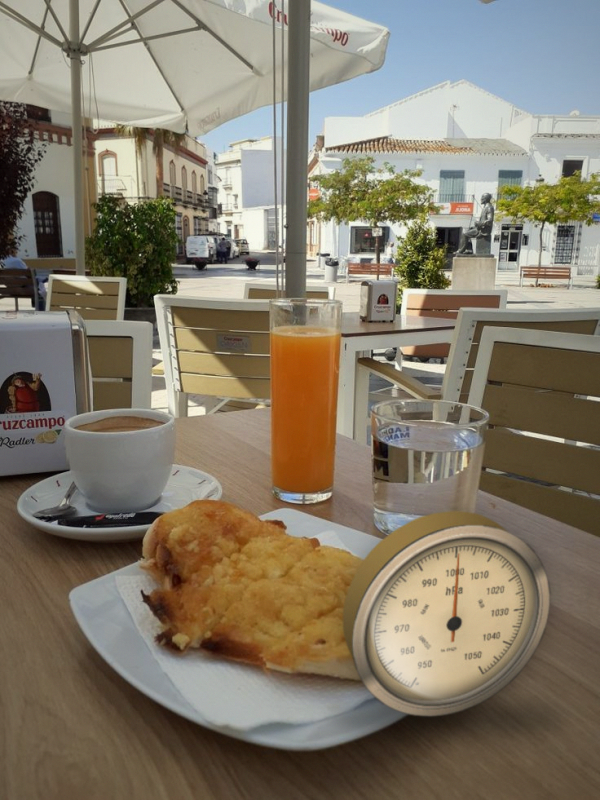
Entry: 1000 hPa
